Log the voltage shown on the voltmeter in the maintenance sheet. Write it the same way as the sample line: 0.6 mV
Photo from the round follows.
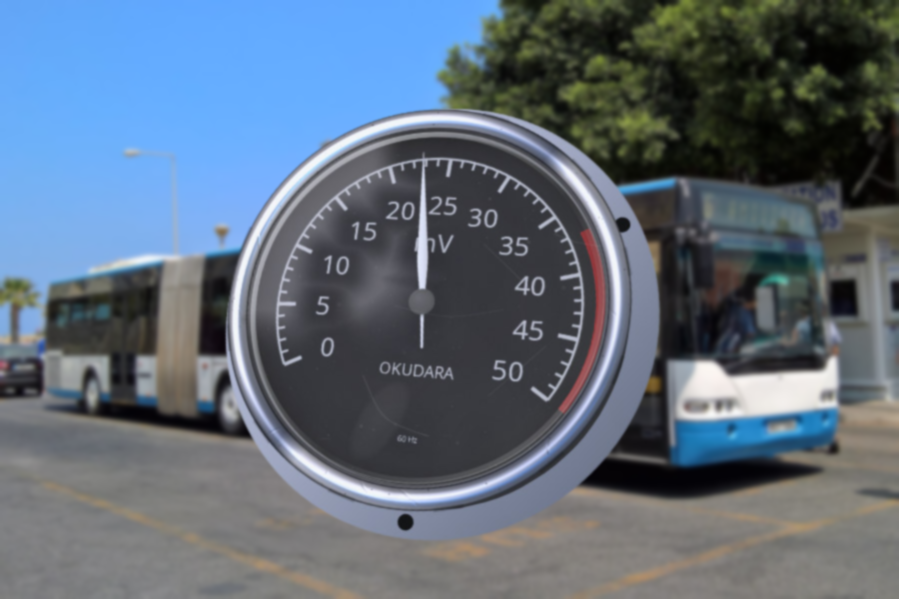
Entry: 23 mV
